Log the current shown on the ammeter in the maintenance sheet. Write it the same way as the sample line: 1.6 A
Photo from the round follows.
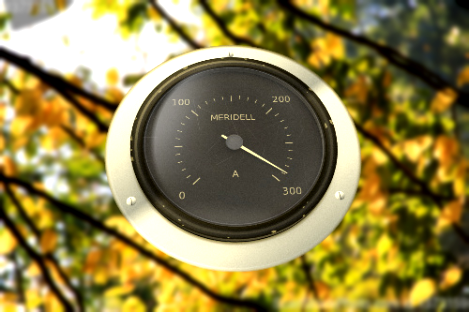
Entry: 290 A
